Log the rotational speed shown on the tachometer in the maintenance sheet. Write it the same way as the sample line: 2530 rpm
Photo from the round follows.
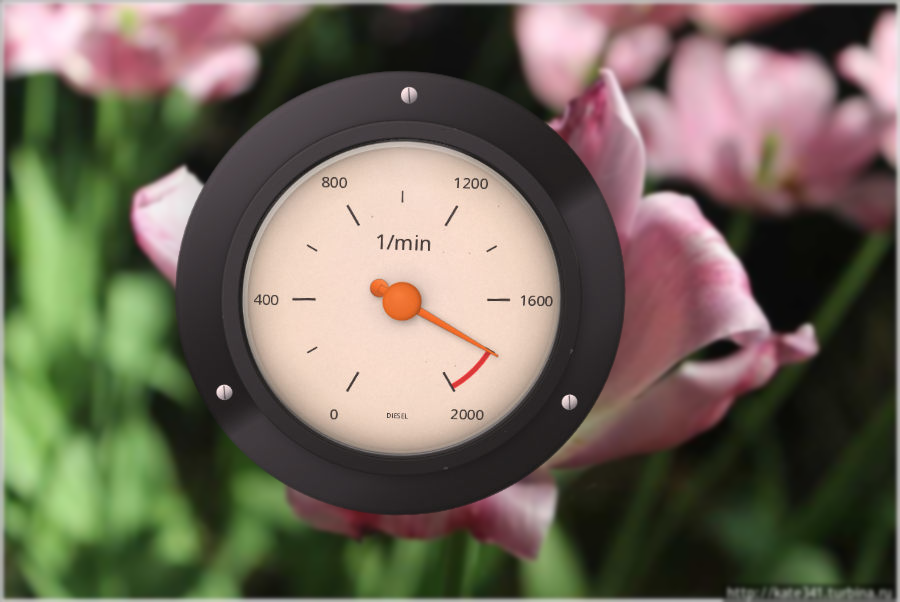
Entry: 1800 rpm
